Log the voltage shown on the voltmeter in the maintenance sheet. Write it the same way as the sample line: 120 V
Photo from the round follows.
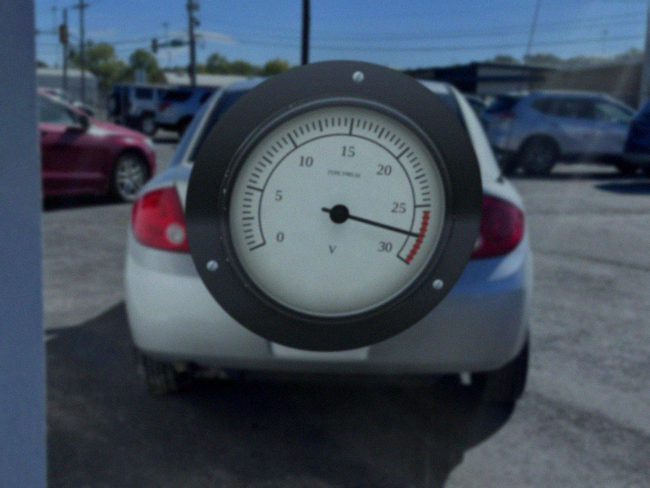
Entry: 27.5 V
